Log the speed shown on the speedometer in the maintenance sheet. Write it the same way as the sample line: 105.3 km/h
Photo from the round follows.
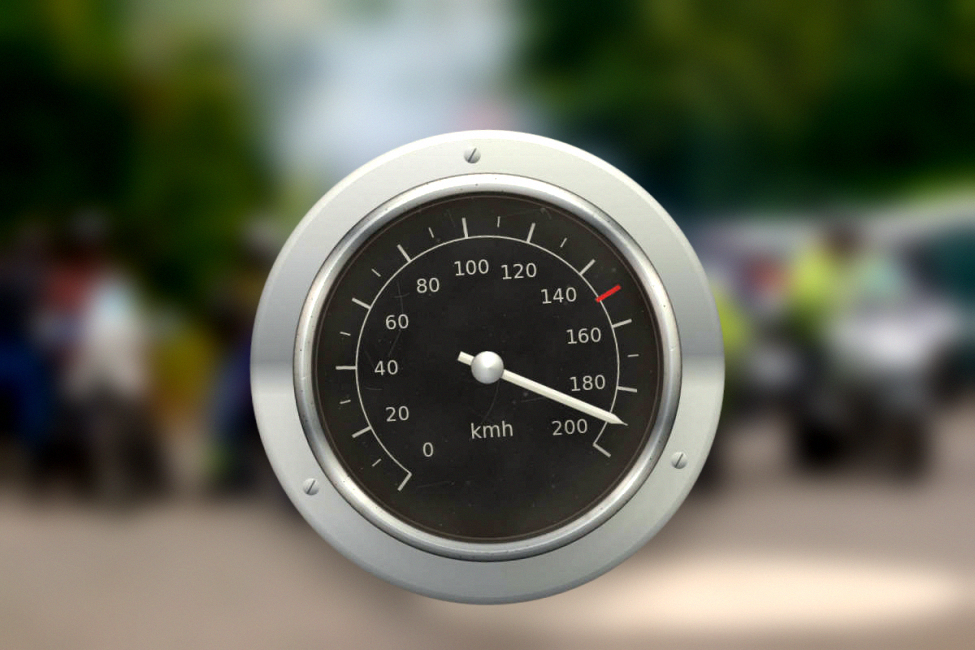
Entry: 190 km/h
